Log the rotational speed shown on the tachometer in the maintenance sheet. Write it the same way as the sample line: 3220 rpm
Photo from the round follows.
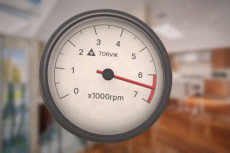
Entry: 6500 rpm
